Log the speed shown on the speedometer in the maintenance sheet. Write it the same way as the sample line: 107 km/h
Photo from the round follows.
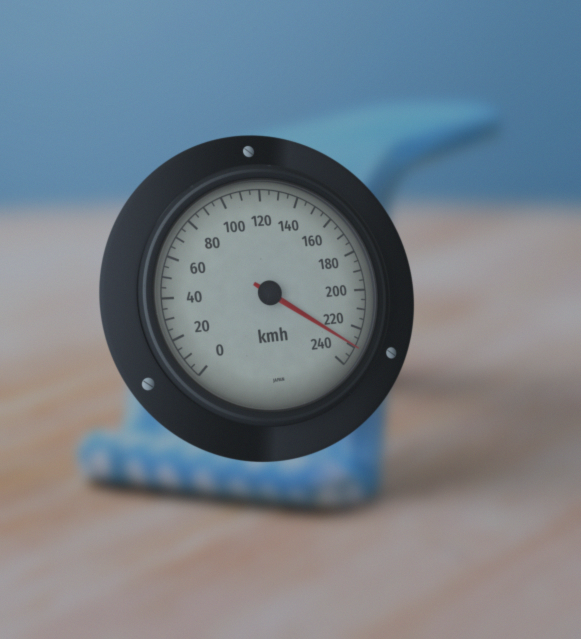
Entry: 230 km/h
